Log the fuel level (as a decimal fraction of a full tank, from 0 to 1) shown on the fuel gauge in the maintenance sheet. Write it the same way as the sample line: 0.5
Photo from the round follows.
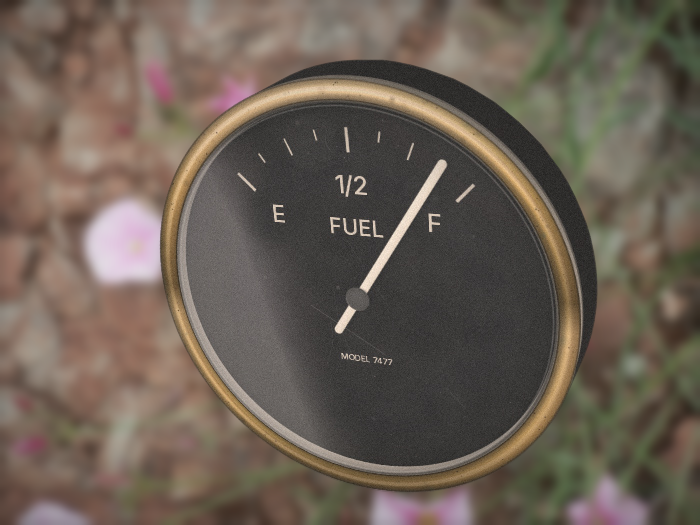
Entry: 0.875
